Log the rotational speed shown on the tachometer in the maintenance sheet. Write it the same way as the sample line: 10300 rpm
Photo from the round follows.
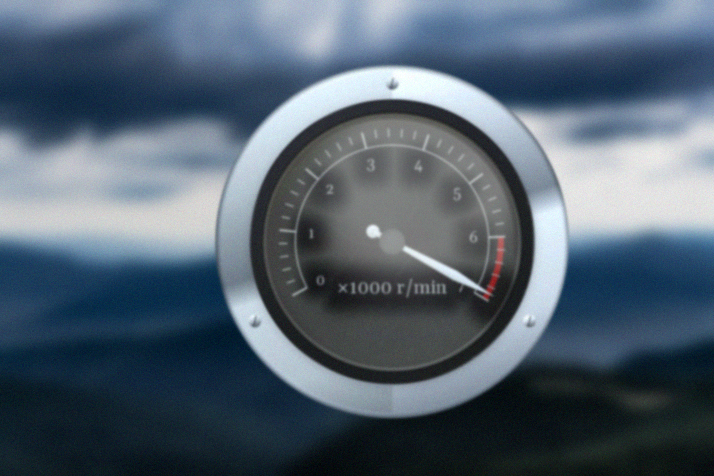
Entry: 6900 rpm
